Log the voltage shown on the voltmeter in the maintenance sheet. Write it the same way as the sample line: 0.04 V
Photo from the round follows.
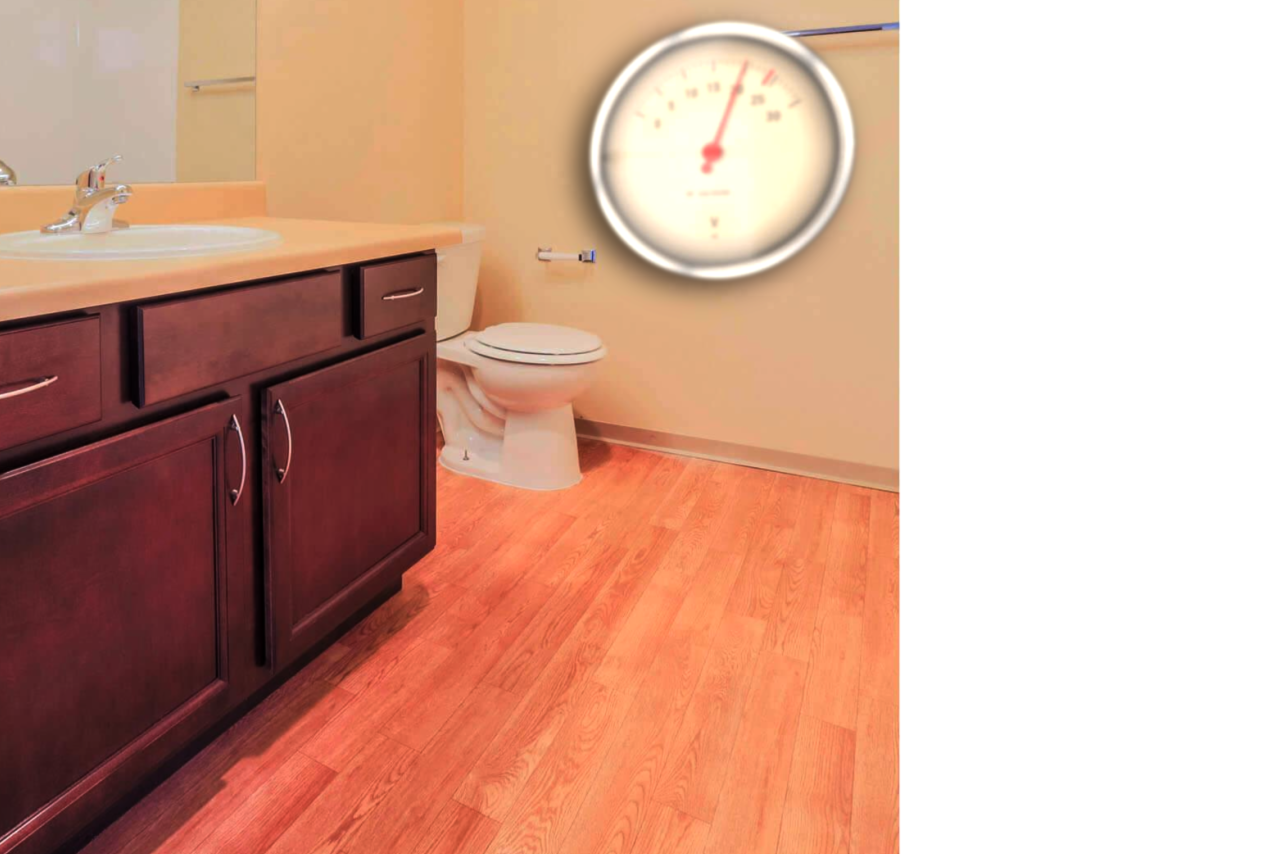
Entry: 20 V
